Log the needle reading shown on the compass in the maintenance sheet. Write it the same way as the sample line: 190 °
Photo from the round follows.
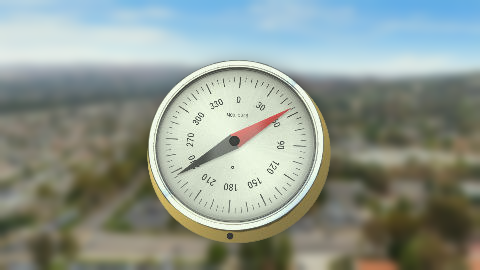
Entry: 55 °
